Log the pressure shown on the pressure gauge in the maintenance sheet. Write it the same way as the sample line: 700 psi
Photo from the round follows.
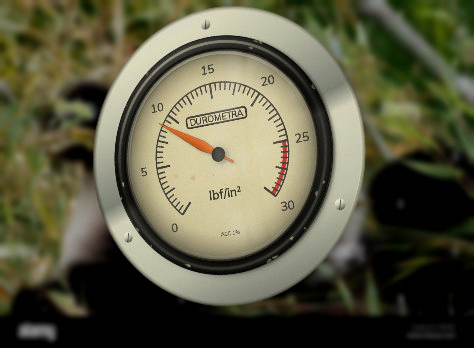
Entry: 9 psi
